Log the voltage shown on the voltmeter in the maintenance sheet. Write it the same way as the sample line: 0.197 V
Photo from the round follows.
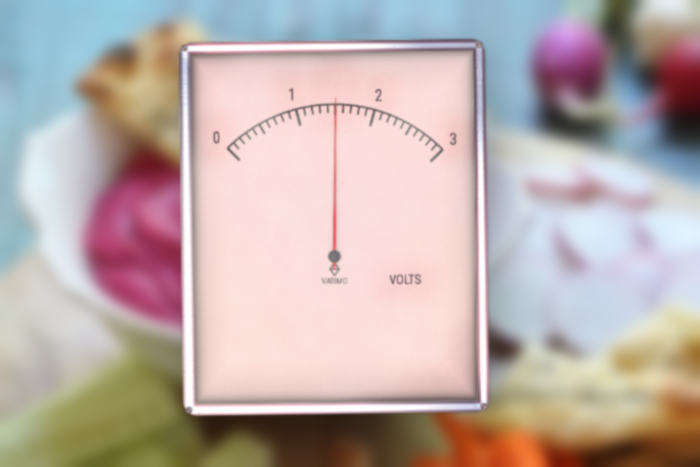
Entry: 1.5 V
